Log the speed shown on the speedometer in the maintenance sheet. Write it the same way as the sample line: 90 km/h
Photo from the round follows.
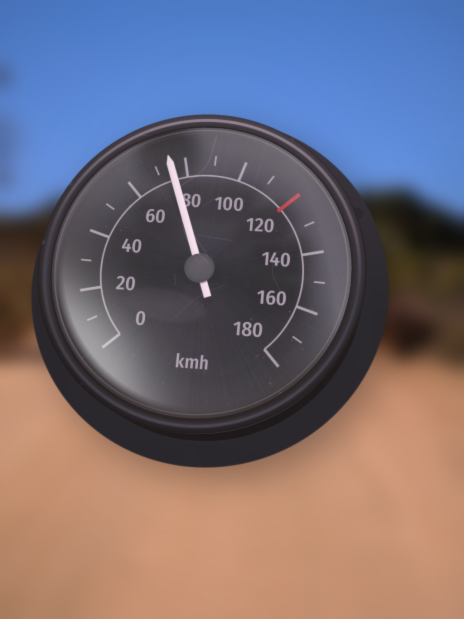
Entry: 75 km/h
